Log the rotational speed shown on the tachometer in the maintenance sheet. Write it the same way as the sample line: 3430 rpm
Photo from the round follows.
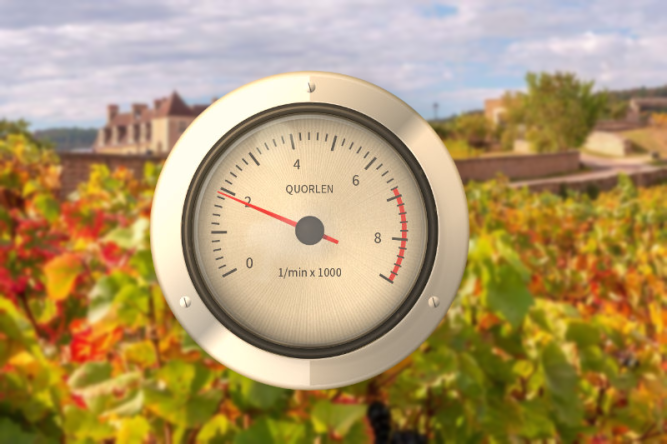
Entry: 1900 rpm
